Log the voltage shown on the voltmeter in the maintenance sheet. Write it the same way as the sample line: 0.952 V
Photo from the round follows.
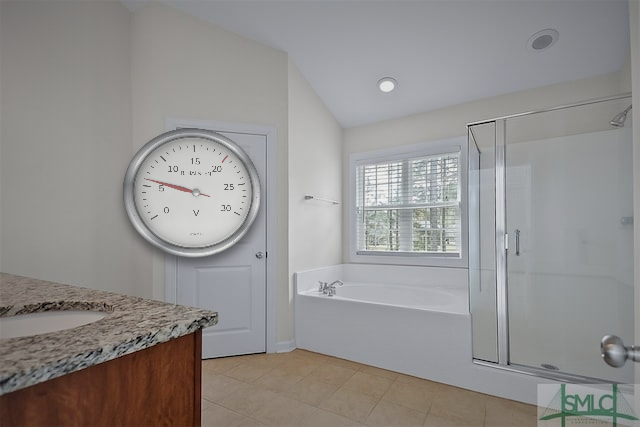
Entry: 6 V
